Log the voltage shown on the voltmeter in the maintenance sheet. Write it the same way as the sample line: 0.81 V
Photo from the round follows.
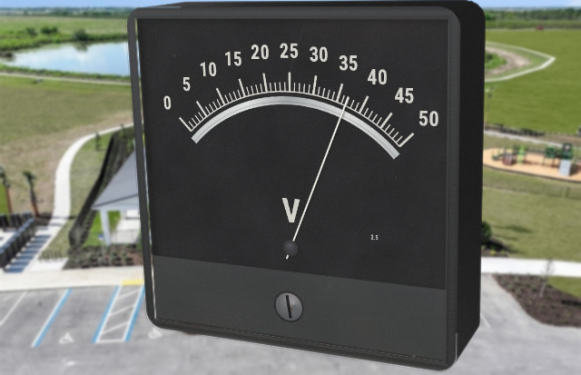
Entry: 37 V
